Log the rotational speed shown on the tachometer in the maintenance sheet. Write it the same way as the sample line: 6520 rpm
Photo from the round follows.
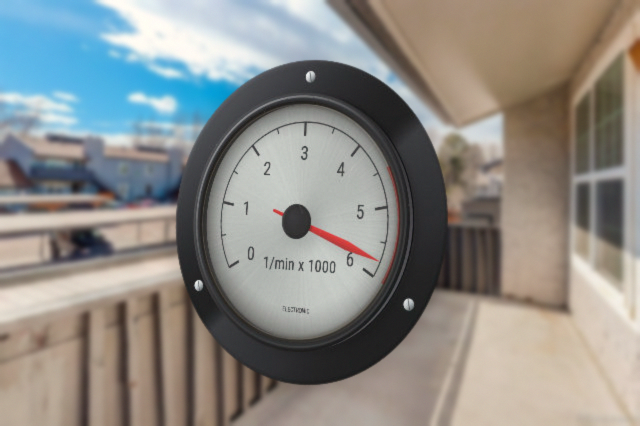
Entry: 5750 rpm
